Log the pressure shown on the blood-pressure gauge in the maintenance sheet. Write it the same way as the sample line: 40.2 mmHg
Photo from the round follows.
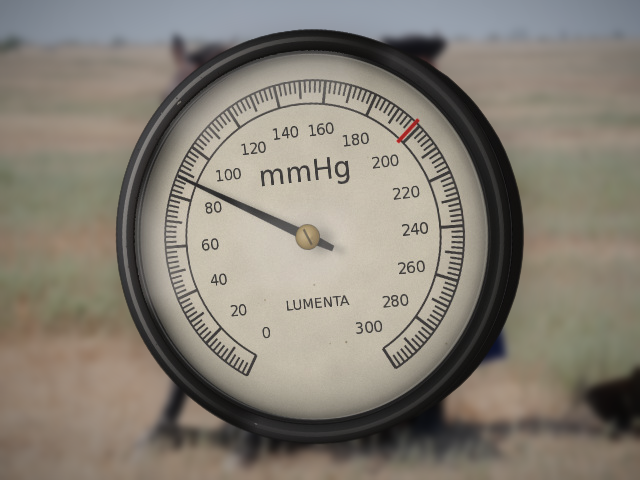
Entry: 88 mmHg
